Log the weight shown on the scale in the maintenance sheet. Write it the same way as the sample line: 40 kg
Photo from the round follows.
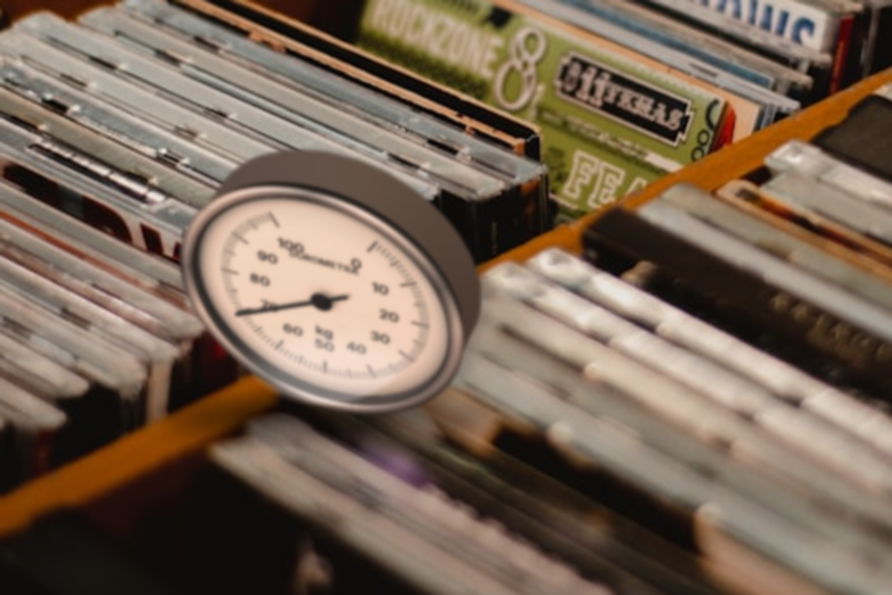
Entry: 70 kg
